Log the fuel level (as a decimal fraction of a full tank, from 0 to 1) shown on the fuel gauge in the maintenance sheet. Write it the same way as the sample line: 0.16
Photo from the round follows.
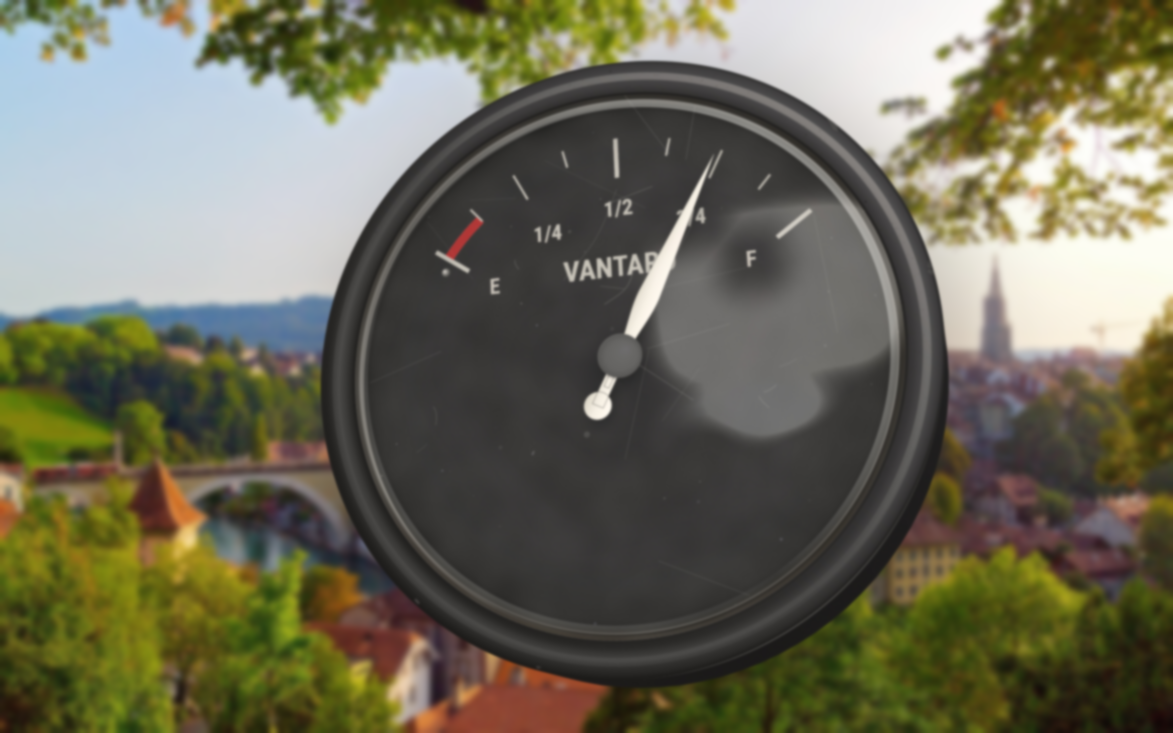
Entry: 0.75
